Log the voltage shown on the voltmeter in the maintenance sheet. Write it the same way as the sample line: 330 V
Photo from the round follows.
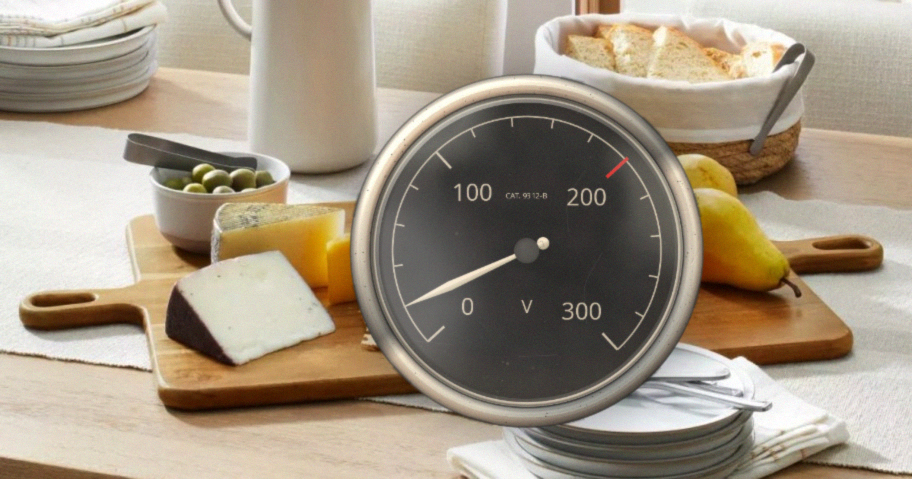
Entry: 20 V
